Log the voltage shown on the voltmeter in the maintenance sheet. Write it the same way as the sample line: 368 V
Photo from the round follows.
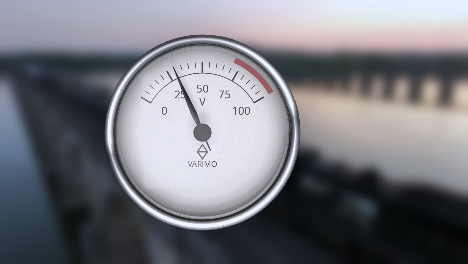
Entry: 30 V
